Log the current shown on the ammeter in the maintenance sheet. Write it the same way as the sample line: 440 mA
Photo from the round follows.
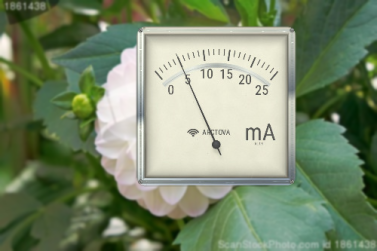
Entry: 5 mA
